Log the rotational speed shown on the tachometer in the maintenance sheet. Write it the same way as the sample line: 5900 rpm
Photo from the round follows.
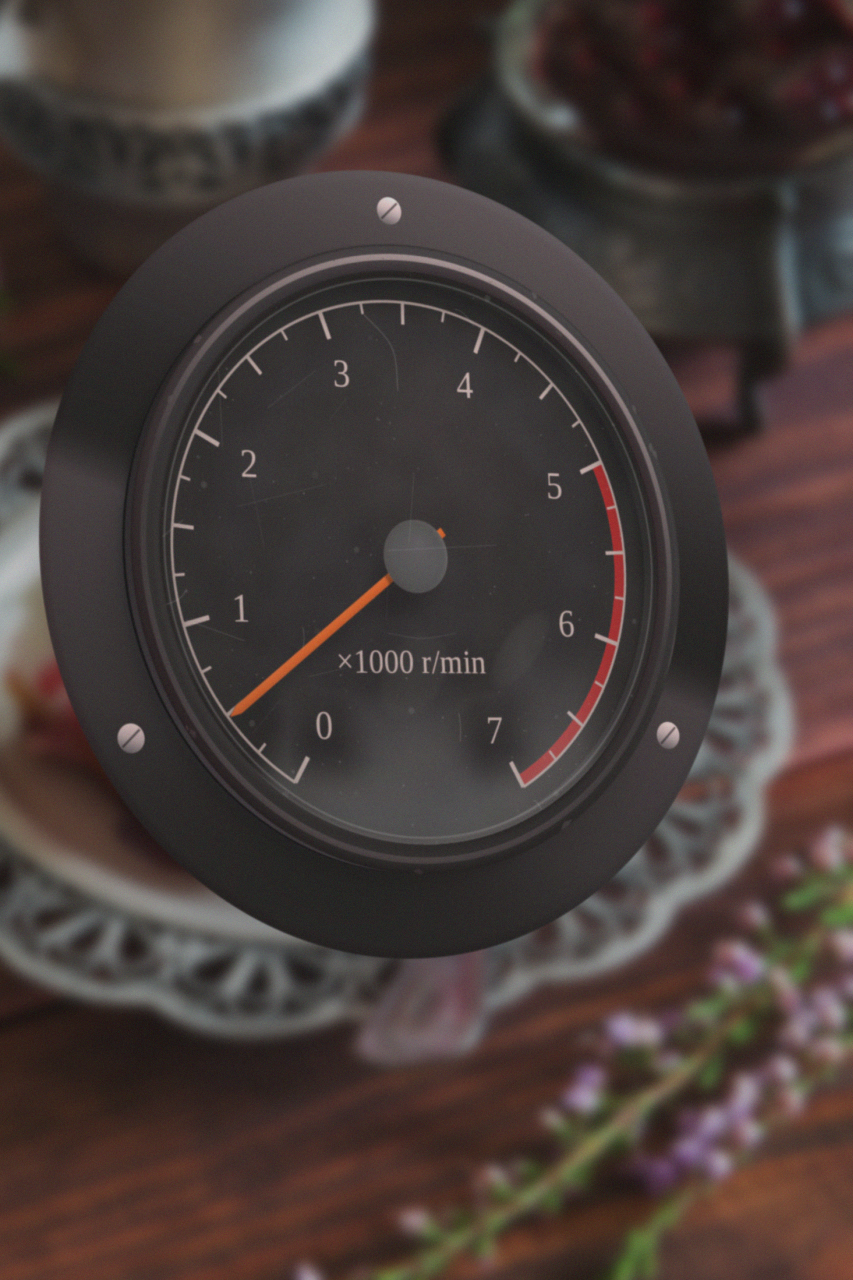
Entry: 500 rpm
